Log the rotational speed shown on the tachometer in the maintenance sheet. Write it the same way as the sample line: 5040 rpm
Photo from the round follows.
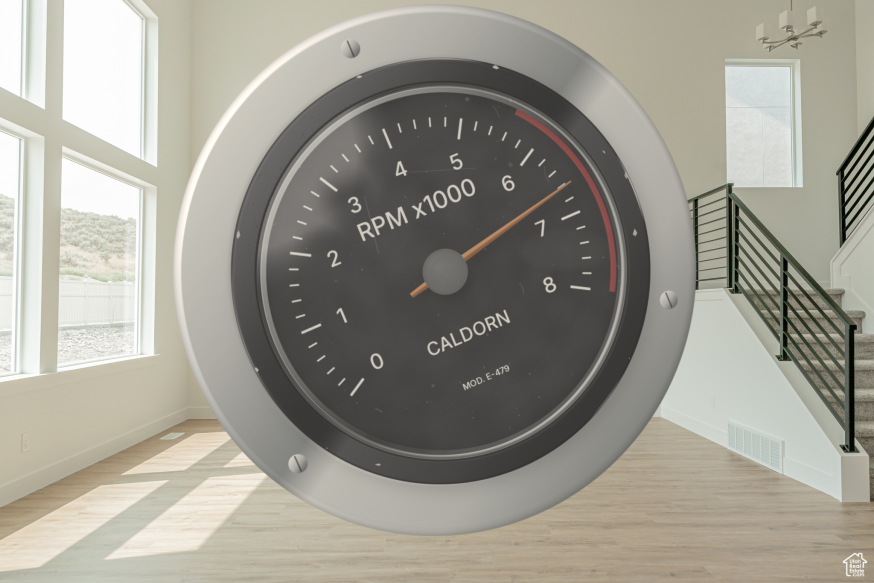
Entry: 6600 rpm
